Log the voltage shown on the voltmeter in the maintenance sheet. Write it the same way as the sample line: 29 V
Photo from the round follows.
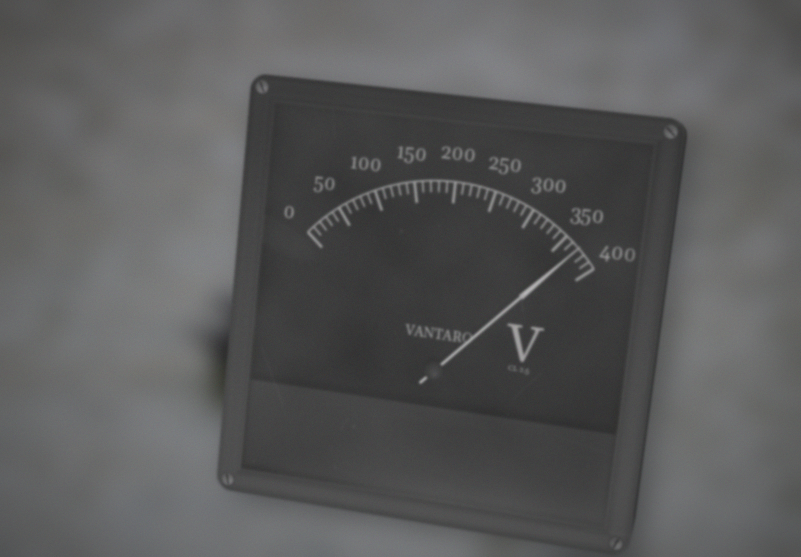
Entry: 370 V
